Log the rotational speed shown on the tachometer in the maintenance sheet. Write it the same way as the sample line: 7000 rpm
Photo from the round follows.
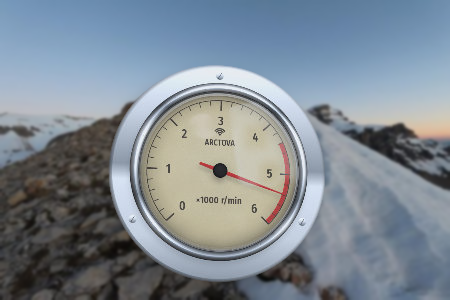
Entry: 5400 rpm
